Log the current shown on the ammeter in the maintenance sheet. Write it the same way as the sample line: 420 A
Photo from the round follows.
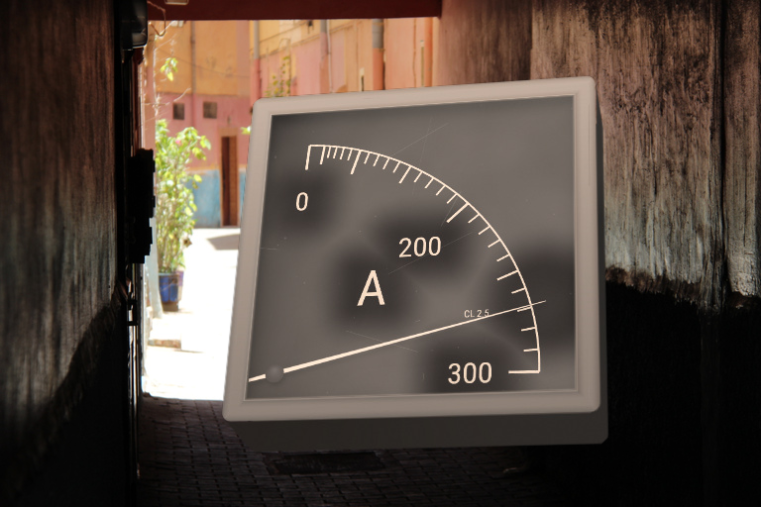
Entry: 270 A
